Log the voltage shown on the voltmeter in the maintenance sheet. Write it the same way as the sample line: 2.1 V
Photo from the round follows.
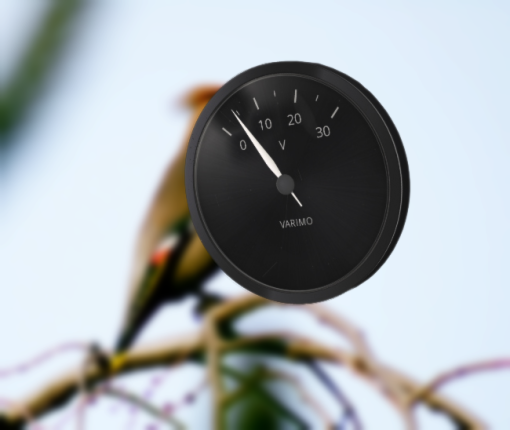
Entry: 5 V
